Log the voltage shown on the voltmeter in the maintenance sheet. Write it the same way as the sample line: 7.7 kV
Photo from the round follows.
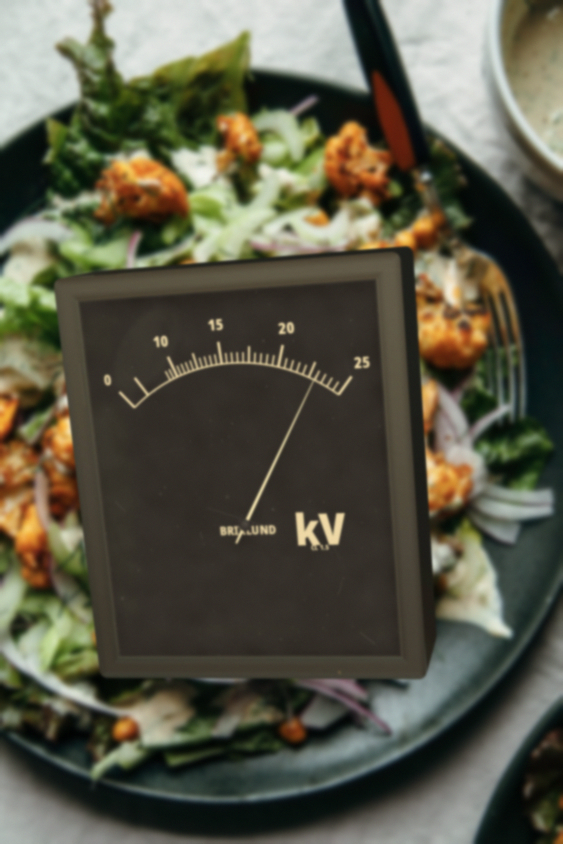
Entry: 23 kV
